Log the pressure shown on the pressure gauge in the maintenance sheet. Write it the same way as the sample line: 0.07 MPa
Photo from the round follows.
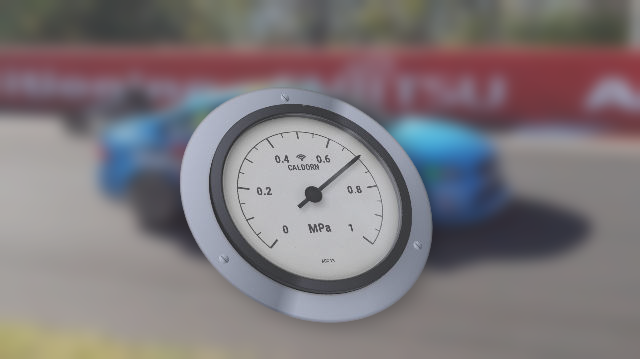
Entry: 0.7 MPa
